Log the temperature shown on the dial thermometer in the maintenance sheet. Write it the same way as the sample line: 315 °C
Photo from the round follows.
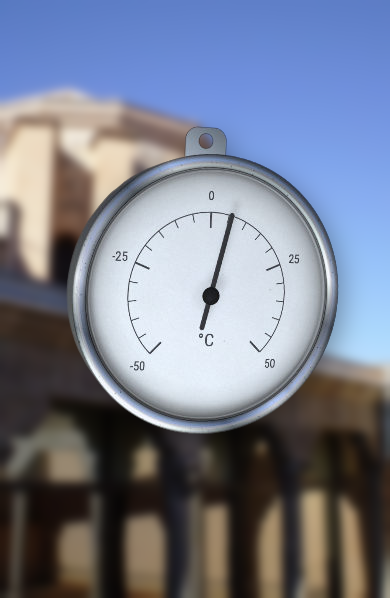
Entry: 5 °C
